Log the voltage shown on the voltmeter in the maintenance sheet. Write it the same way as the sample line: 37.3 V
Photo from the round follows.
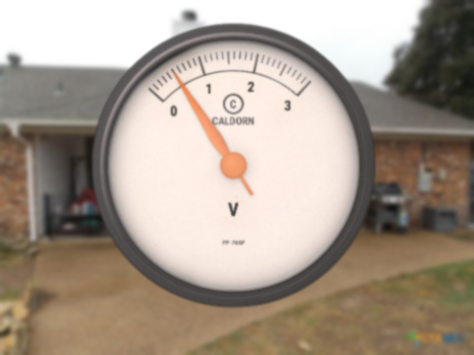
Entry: 0.5 V
